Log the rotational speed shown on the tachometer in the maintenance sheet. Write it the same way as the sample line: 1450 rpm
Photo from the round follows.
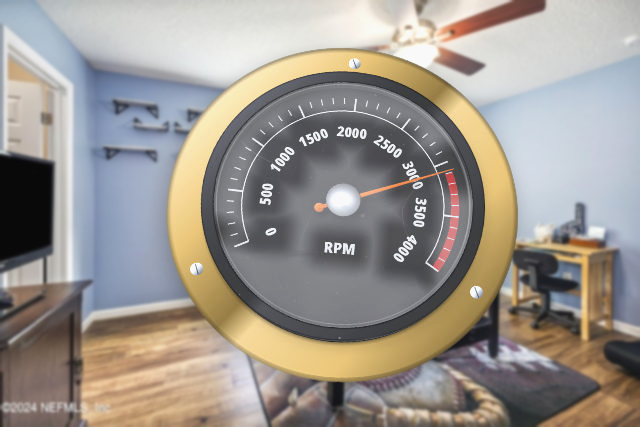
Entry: 3100 rpm
